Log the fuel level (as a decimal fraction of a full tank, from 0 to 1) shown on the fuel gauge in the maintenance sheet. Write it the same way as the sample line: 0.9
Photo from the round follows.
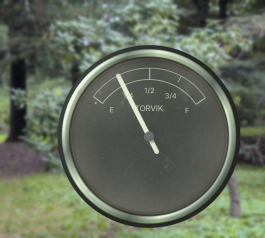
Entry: 0.25
